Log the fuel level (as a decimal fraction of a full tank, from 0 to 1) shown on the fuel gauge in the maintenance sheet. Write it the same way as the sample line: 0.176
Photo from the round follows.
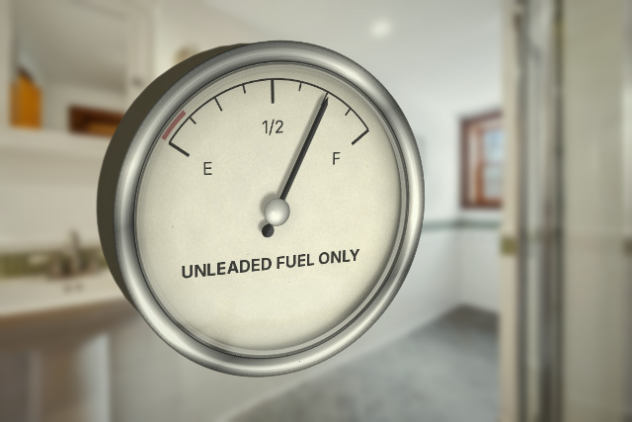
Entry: 0.75
